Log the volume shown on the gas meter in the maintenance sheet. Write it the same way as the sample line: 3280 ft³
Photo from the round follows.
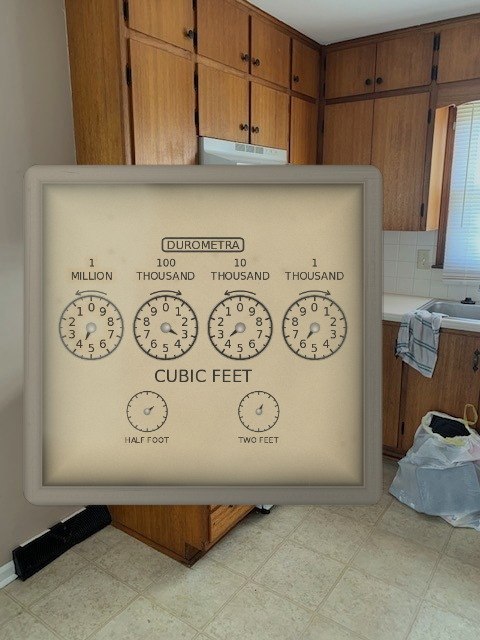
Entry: 433600 ft³
